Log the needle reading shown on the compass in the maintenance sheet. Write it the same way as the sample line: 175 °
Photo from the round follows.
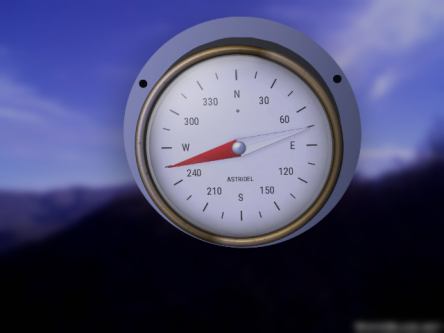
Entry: 255 °
